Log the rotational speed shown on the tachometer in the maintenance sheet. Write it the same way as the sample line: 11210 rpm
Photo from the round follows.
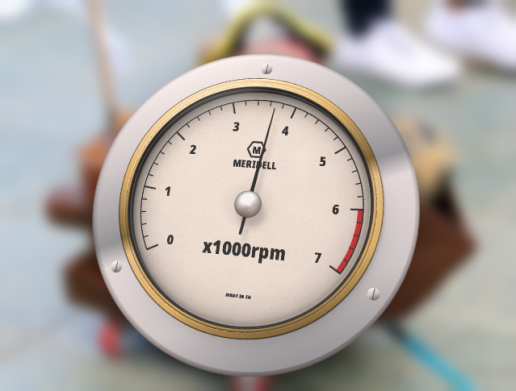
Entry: 3700 rpm
